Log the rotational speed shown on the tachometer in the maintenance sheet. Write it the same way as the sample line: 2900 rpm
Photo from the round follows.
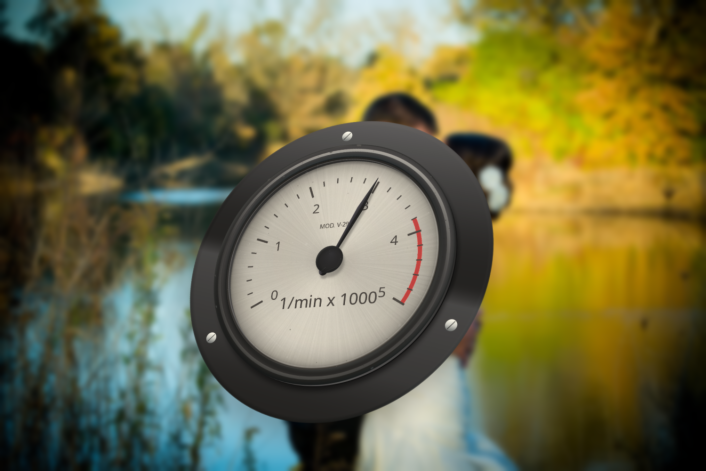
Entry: 3000 rpm
